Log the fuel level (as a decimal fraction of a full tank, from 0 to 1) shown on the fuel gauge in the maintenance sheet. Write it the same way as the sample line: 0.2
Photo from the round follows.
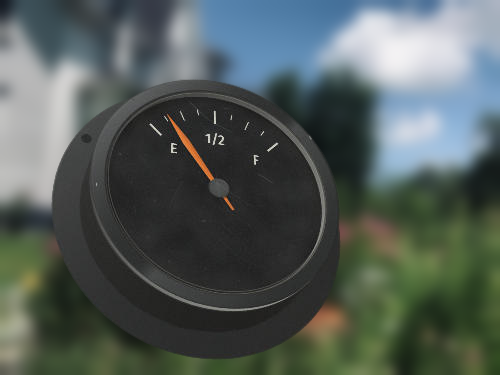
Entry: 0.125
